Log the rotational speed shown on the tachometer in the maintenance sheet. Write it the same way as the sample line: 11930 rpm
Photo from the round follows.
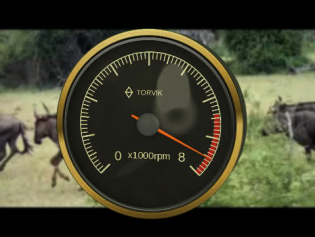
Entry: 7500 rpm
